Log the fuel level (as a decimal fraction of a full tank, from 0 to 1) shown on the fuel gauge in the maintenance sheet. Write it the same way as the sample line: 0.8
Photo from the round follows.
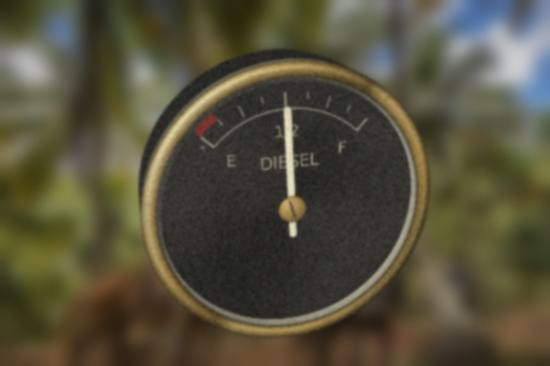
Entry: 0.5
